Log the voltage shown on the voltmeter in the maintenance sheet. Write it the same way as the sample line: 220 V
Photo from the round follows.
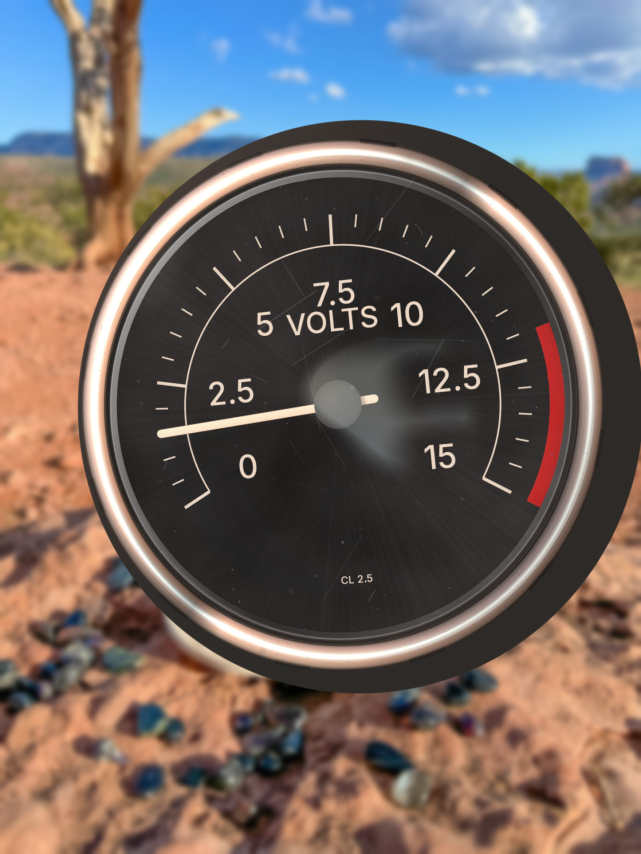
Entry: 1.5 V
